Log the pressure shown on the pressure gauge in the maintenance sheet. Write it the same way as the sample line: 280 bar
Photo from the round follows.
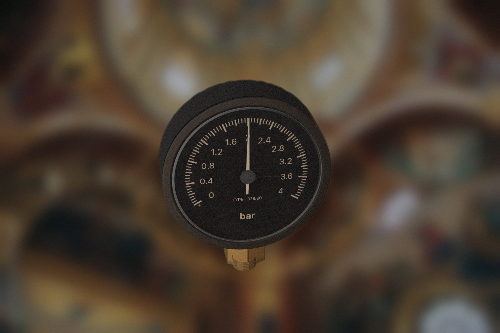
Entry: 2 bar
